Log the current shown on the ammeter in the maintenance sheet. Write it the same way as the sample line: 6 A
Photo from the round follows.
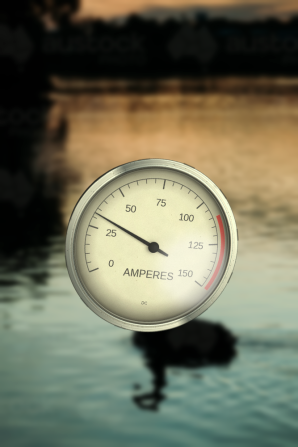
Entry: 32.5 A
